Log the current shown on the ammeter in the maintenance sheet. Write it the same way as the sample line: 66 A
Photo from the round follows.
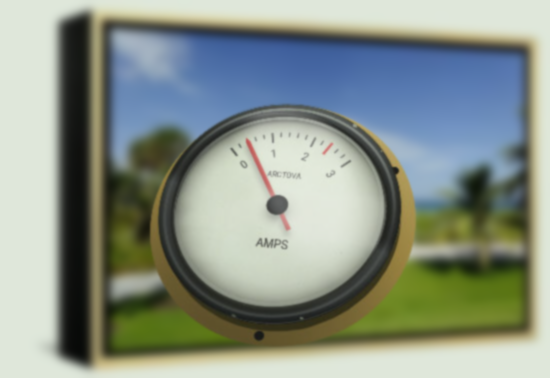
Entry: 0.4 A
